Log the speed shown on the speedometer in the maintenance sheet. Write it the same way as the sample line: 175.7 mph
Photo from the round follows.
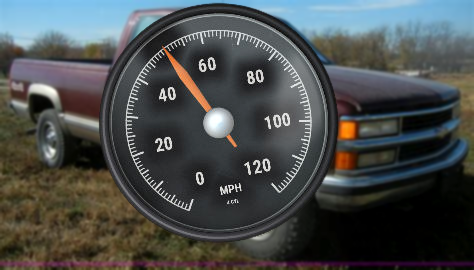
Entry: 50 mph
